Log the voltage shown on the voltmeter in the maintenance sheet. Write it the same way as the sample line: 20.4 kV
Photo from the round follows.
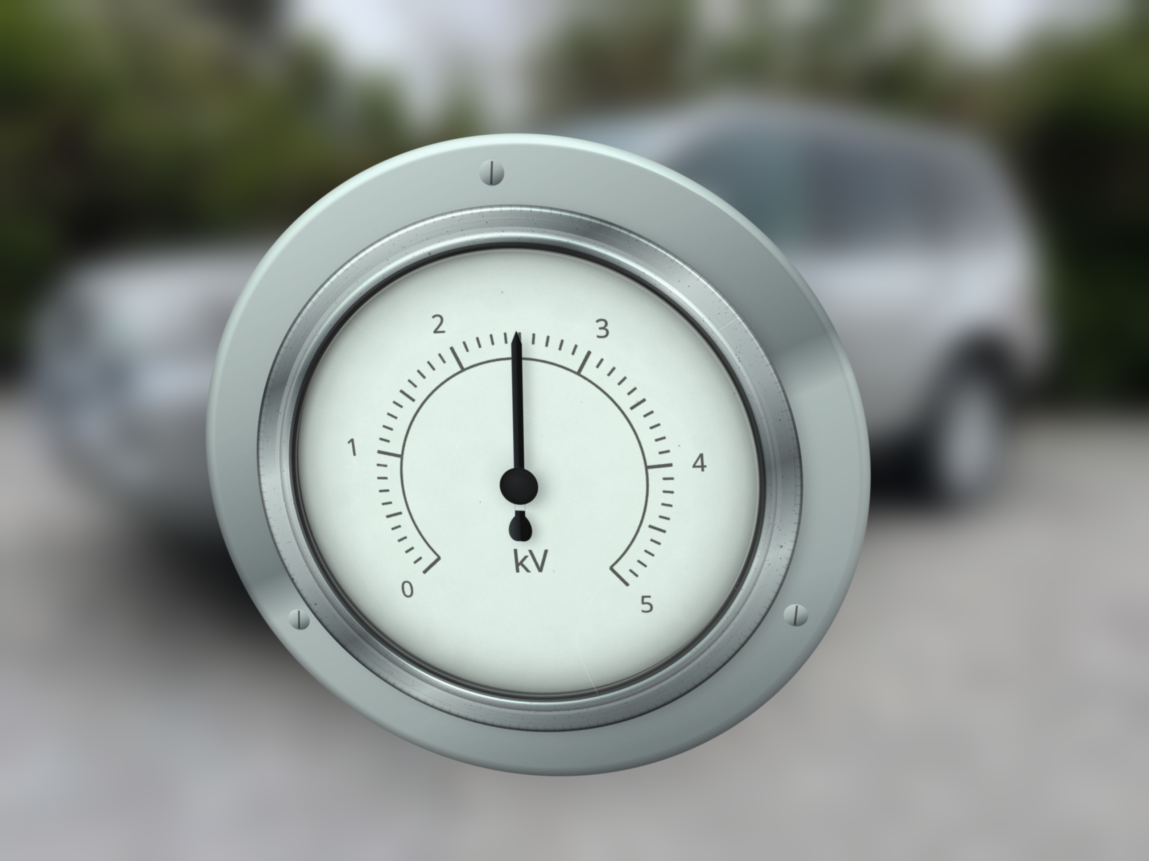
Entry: 2.5 kV
